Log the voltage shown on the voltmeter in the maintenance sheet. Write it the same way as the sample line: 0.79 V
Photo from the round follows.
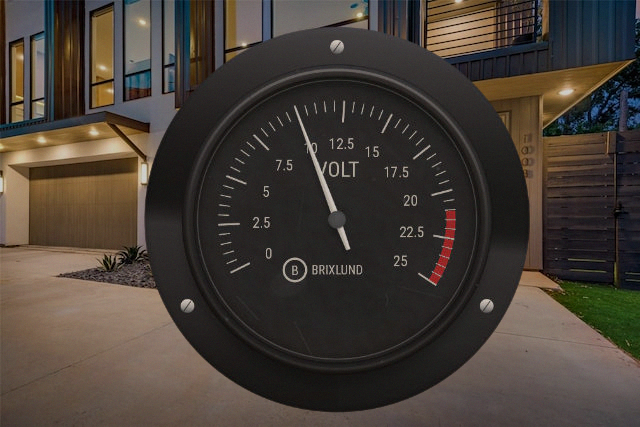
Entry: 10 V
